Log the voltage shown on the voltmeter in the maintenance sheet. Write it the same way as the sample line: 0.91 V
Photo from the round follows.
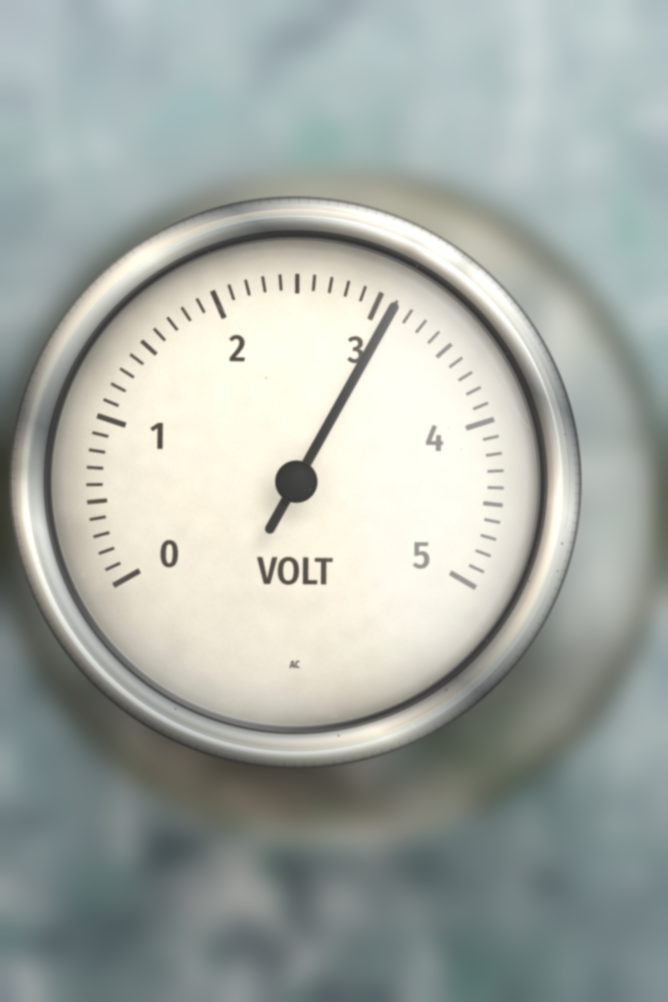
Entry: 3.1 V
